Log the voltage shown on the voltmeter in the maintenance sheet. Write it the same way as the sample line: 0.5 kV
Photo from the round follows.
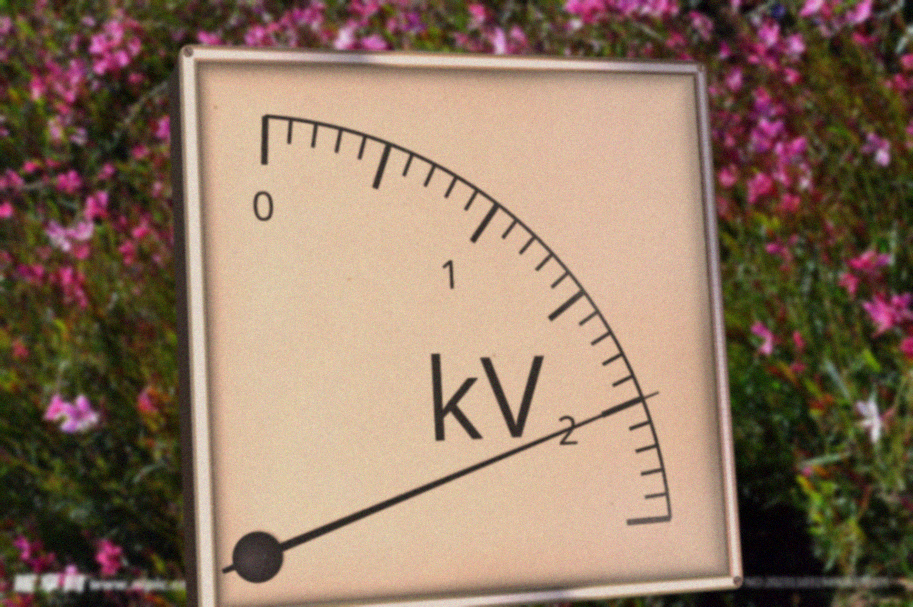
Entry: 2 kV
